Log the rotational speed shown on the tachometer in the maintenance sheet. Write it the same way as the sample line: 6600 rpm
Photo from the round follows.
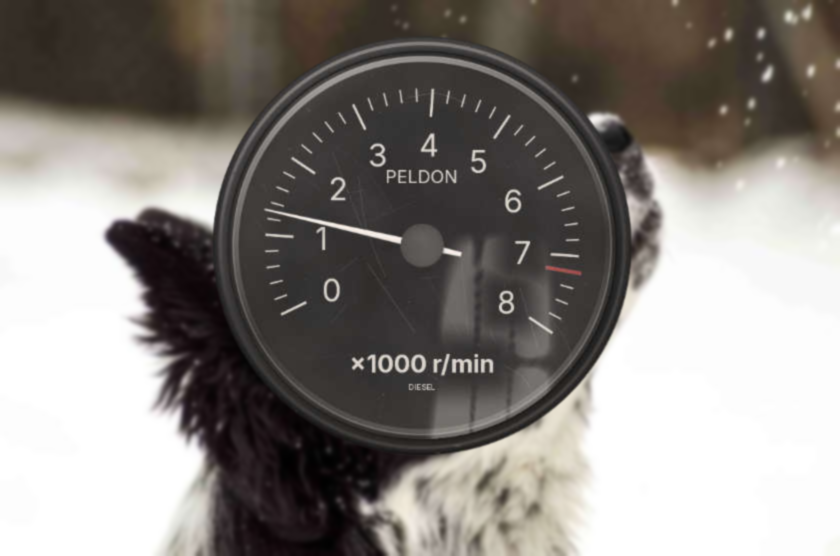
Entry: 1300 rpm
